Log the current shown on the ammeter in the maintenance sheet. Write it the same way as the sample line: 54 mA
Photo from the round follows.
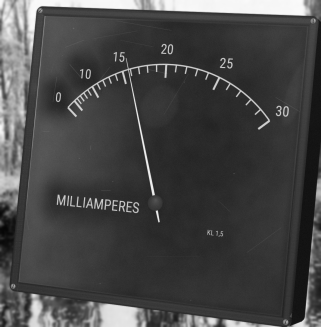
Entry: 16 mA
